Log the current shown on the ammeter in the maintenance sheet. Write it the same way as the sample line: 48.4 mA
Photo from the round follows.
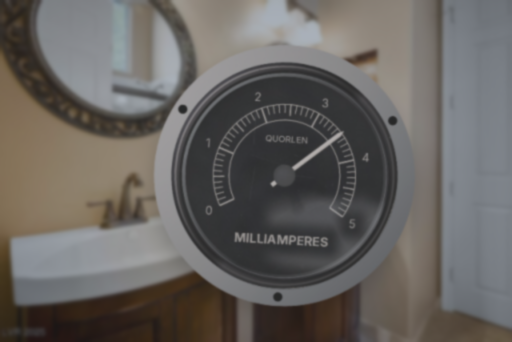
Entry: 3.5 mA
